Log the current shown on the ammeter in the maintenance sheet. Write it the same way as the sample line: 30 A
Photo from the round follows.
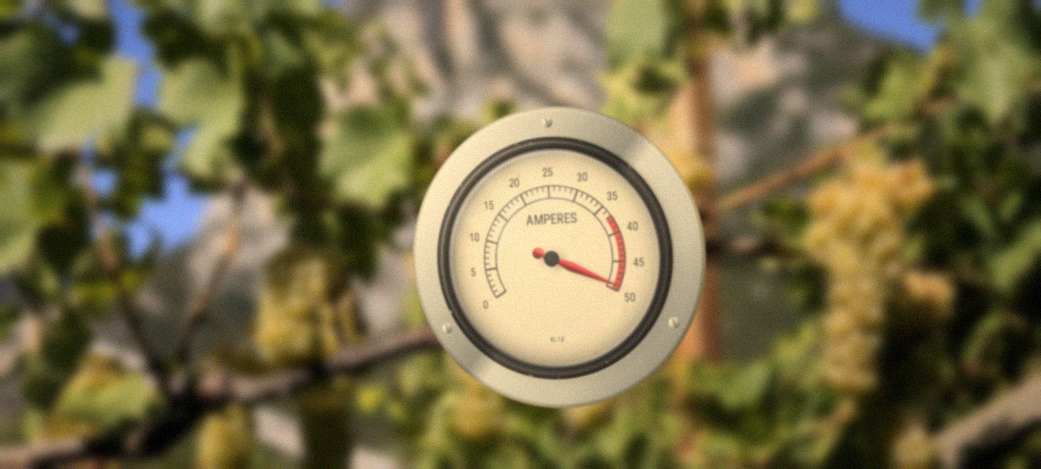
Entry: 49 A
